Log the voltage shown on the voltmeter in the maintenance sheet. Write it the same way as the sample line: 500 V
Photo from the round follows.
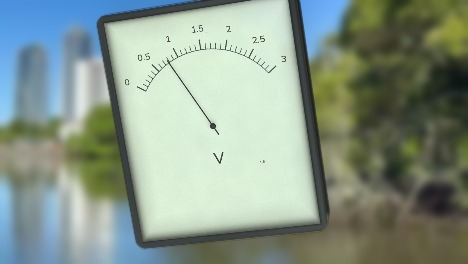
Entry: 0.8 V
